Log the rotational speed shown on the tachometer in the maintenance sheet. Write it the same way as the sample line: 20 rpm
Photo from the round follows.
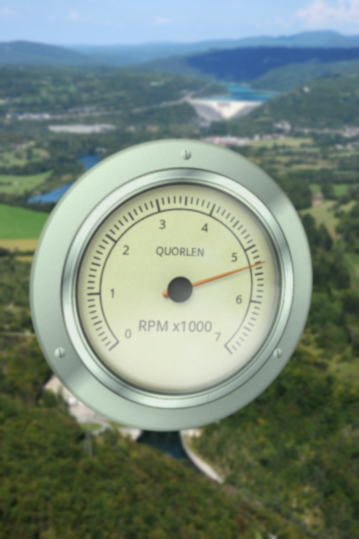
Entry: 5300 rpm
